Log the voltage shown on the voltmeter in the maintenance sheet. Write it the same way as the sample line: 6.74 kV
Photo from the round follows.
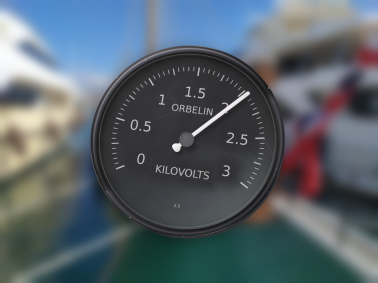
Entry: 2.05 kV
